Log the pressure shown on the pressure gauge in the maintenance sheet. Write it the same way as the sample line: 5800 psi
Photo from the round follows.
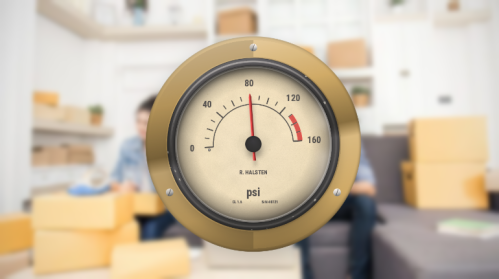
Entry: 80 psi
